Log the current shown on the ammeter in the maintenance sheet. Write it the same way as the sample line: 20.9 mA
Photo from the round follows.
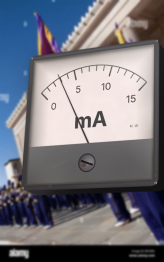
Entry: 3 mA
